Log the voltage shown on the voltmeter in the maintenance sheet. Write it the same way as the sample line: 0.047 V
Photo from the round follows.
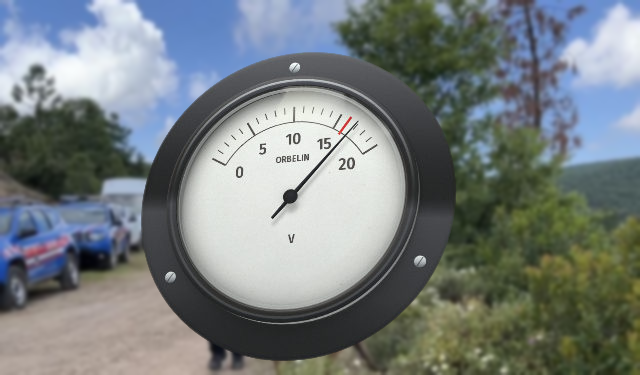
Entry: 17 V
